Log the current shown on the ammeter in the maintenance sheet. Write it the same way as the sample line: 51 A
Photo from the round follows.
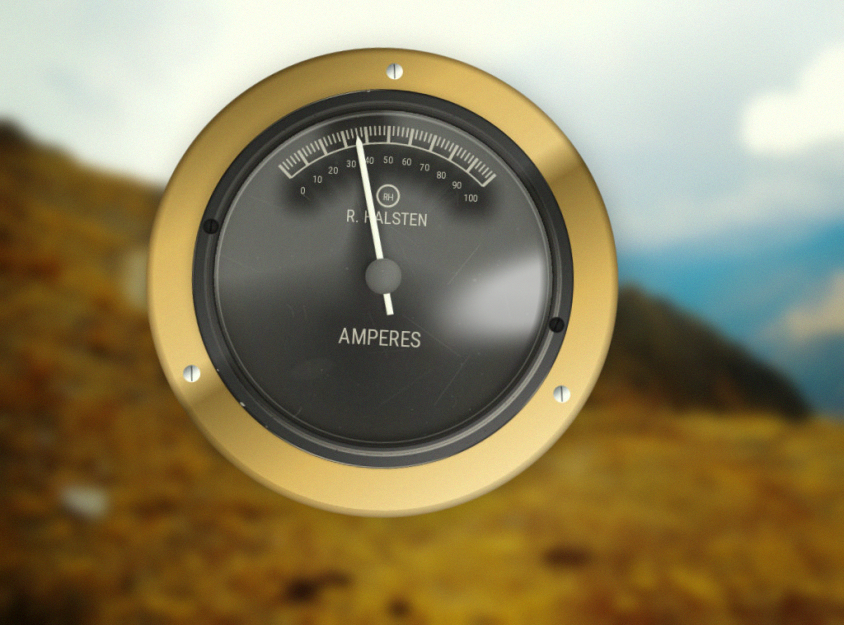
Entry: 36 A
